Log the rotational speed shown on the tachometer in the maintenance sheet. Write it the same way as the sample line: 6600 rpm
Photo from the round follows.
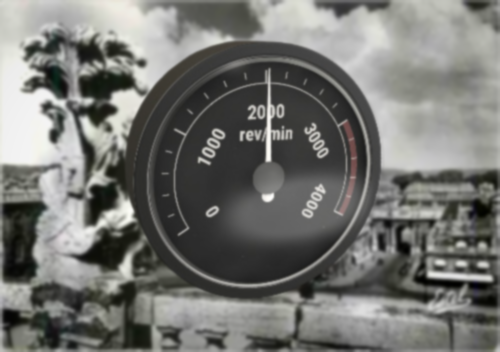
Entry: 2000 rpm
